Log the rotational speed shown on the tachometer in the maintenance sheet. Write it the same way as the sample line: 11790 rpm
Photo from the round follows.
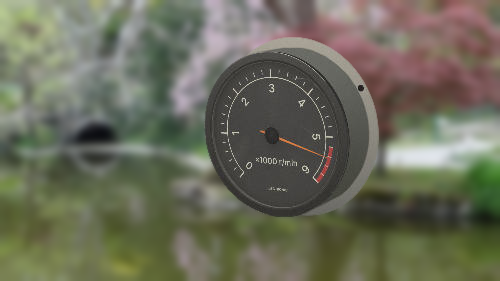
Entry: 5400 rpm
